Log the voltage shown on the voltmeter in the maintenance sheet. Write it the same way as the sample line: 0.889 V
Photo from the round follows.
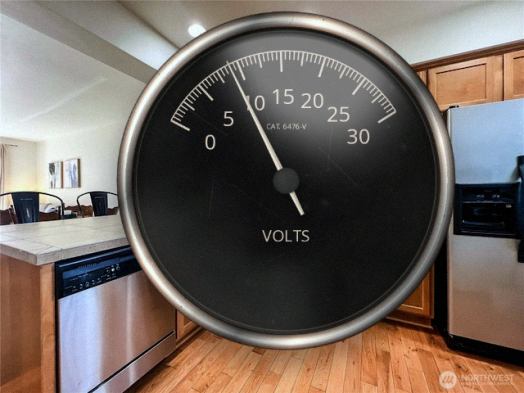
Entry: 9 V
